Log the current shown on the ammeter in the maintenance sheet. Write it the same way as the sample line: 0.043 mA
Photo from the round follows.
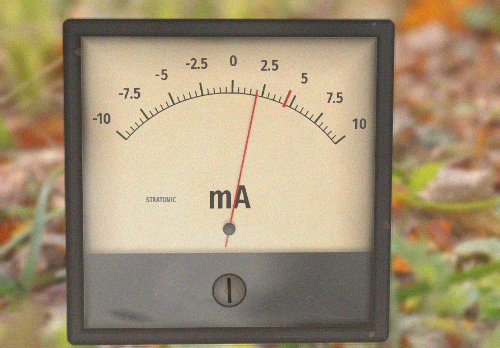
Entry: 2 mA
